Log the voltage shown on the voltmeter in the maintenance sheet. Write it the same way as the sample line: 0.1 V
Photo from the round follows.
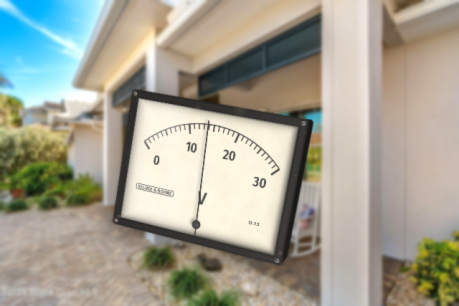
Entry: 14 V
